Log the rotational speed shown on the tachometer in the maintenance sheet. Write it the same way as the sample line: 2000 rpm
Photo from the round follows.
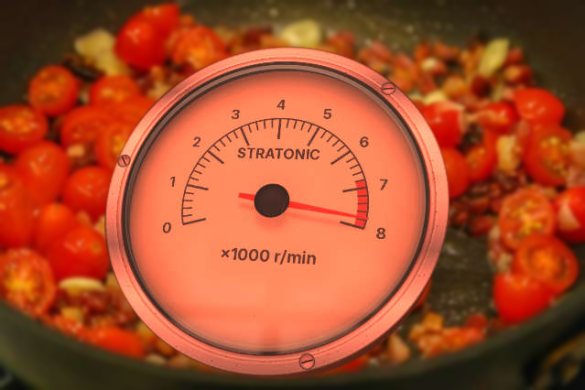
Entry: 7800 rpm
